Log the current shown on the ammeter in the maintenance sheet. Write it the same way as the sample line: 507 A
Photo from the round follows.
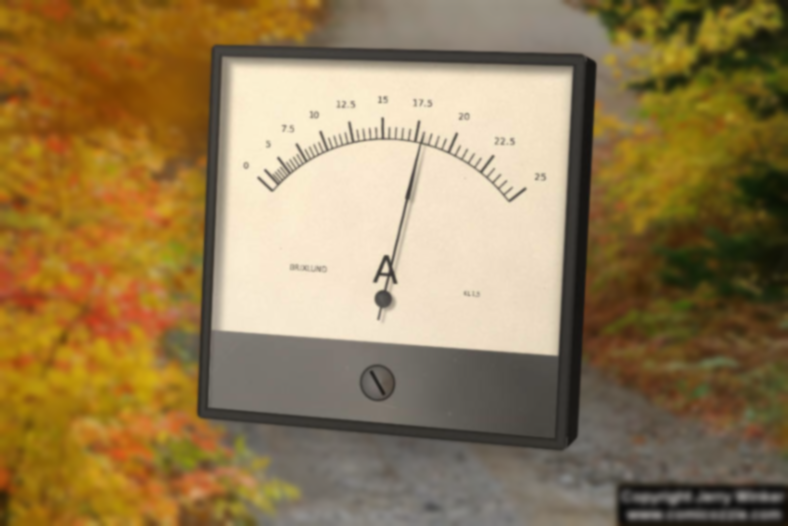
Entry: 18 A
